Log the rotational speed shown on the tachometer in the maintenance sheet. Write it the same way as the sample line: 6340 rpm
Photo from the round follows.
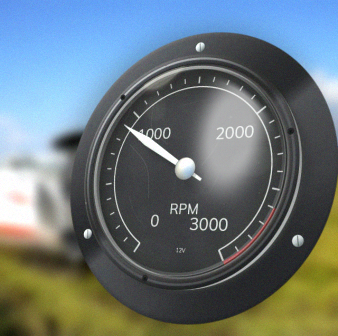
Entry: 900 rpm
